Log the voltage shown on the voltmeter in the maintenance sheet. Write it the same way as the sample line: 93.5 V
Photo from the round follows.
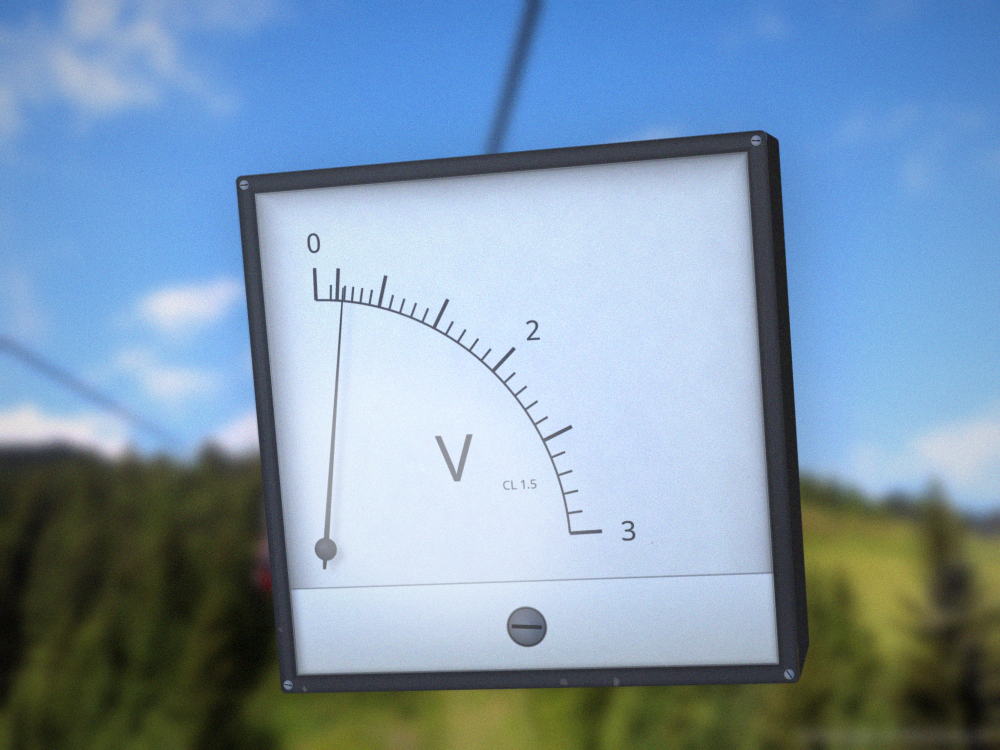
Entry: 0.6 V
